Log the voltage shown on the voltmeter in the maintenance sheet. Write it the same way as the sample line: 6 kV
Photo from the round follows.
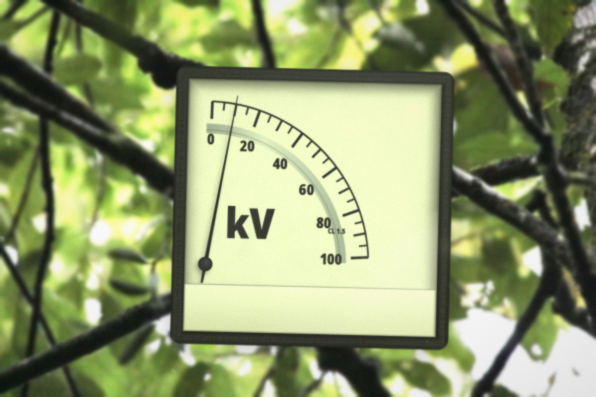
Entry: 10 kV
